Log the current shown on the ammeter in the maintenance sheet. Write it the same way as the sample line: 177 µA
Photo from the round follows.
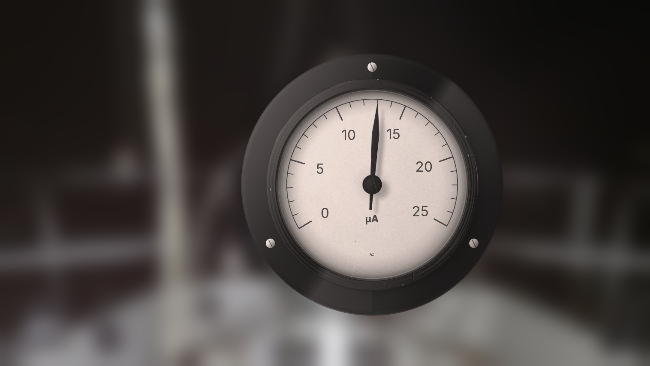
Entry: 13 µA
